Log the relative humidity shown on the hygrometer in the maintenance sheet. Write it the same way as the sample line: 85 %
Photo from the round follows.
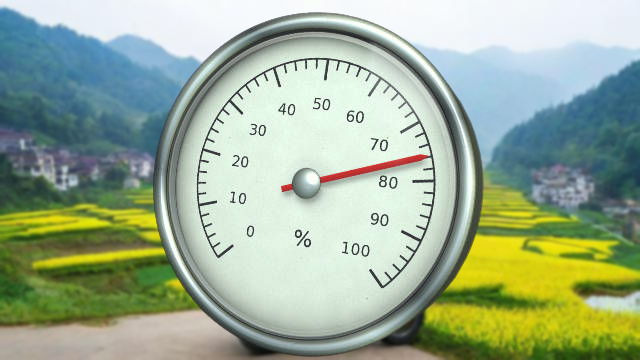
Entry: 76 %
